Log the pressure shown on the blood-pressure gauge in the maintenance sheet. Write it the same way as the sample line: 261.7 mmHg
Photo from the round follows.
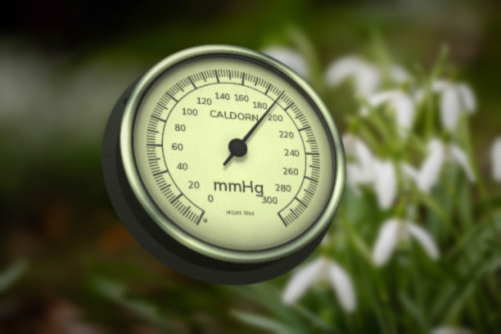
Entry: 190 mmHg
